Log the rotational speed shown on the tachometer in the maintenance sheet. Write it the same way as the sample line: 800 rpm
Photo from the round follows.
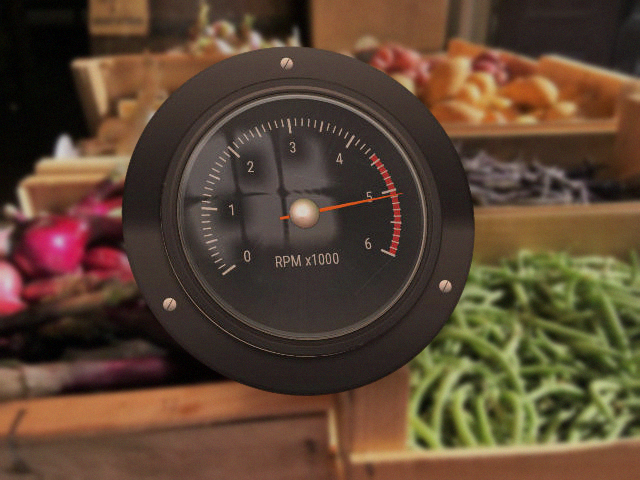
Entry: 5100 rpm
